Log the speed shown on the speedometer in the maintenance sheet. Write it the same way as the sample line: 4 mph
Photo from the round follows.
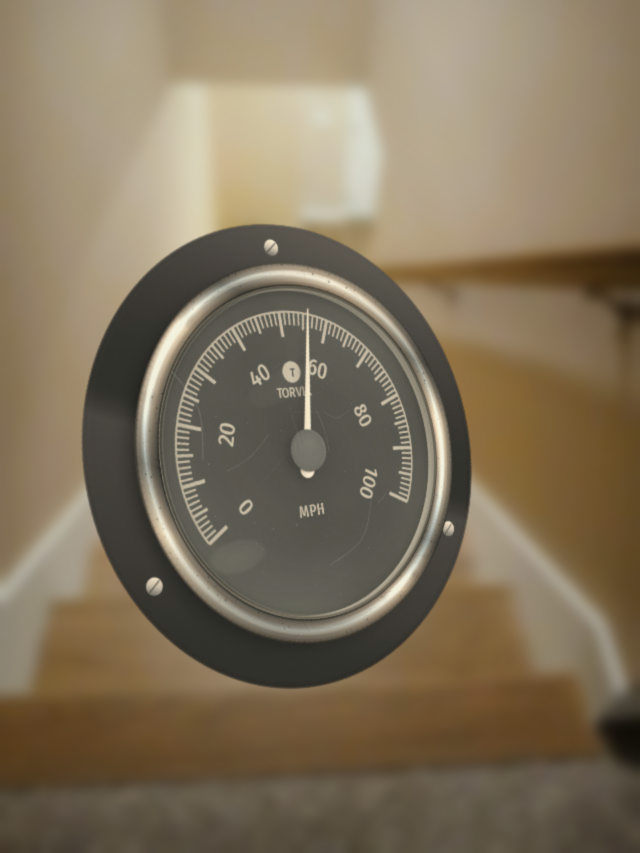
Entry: 55 mph
